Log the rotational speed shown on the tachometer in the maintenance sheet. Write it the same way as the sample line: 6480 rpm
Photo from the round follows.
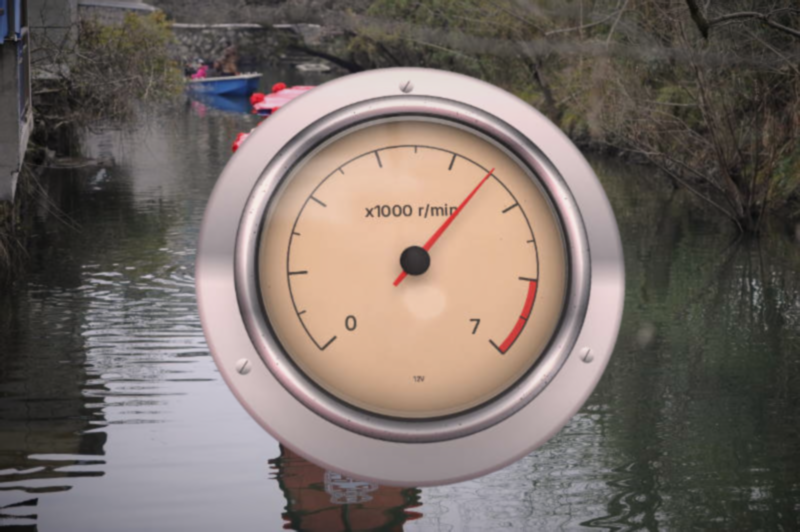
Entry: 4500 rpm
